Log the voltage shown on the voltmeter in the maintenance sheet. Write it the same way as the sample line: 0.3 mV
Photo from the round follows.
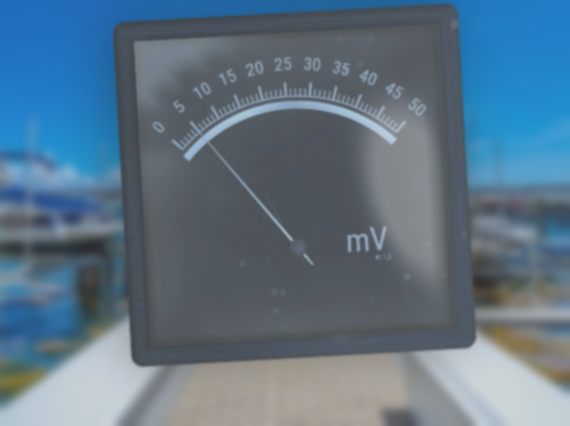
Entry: 5 mV
